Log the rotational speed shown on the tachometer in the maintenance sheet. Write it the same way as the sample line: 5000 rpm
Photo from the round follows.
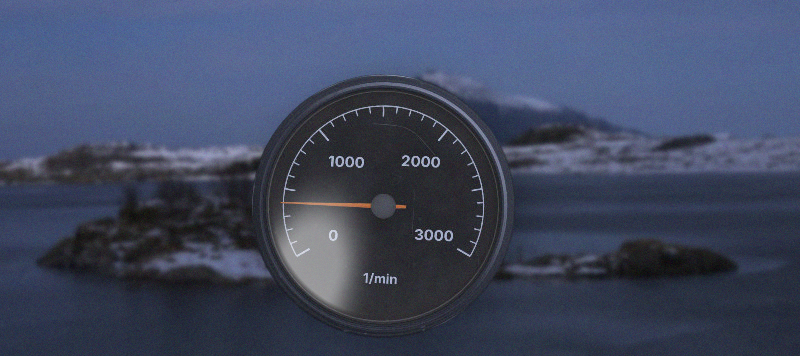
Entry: 400 rpm
